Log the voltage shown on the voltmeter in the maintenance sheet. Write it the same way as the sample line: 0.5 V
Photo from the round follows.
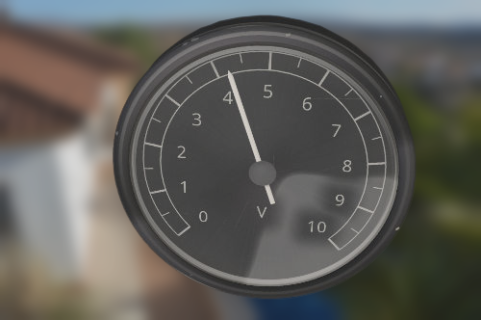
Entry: 4.25 V
